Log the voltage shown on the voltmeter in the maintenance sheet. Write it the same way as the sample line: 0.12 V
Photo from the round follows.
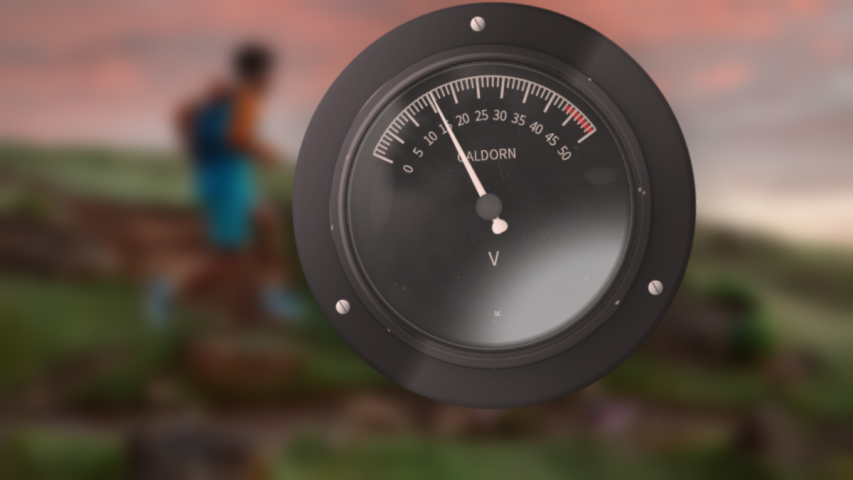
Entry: 16 V
